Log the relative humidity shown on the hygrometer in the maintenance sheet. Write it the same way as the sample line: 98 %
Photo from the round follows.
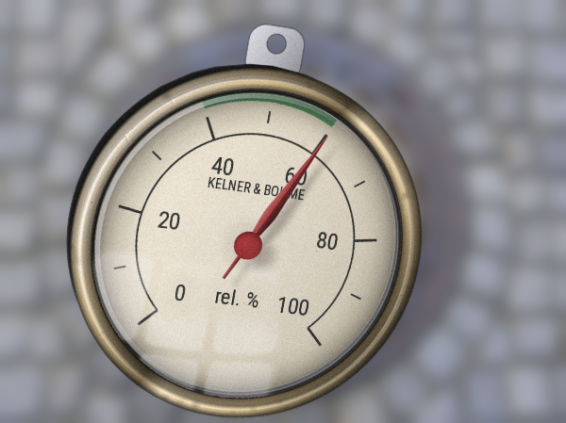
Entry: 60 %
